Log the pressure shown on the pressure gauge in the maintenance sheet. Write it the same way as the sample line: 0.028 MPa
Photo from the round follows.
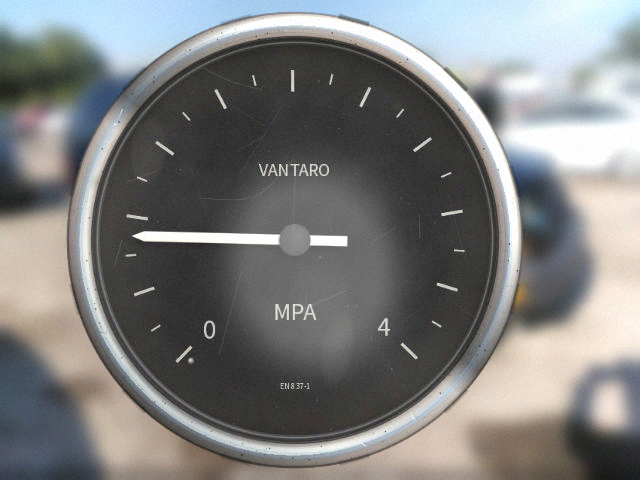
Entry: 0.7 MPa
